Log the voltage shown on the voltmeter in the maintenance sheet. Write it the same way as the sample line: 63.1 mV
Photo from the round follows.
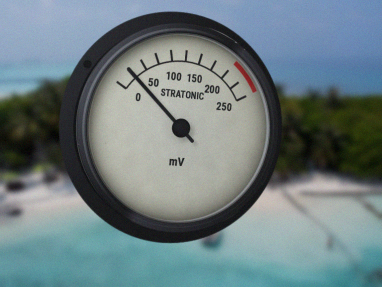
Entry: 25 mV
